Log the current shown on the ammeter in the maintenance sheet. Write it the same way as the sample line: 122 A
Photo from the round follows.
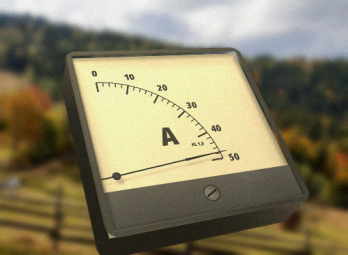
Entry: 48 A
